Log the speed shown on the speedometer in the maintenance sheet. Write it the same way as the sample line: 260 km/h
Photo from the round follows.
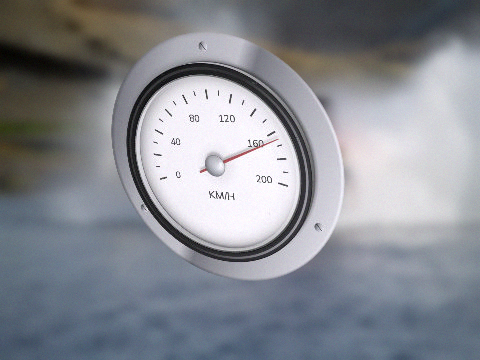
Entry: 165 km/h
